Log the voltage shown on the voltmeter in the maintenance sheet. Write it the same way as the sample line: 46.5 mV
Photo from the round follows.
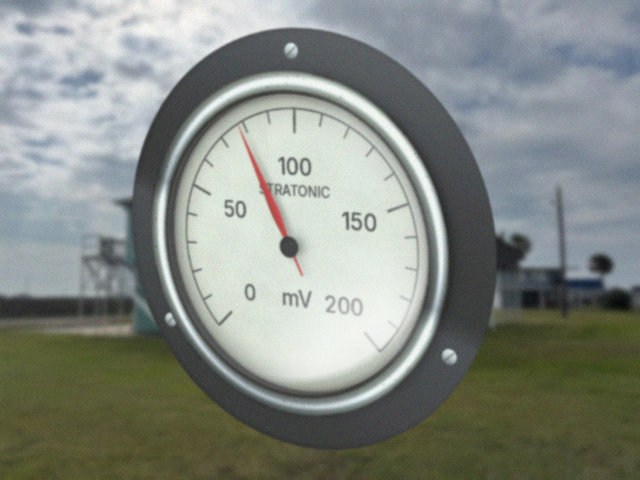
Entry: 80 mV
